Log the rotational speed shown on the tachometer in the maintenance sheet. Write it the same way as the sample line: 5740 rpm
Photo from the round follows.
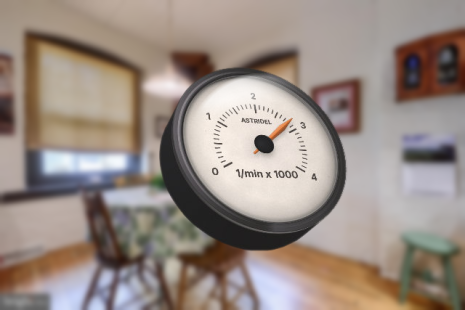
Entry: 2800 rpm
